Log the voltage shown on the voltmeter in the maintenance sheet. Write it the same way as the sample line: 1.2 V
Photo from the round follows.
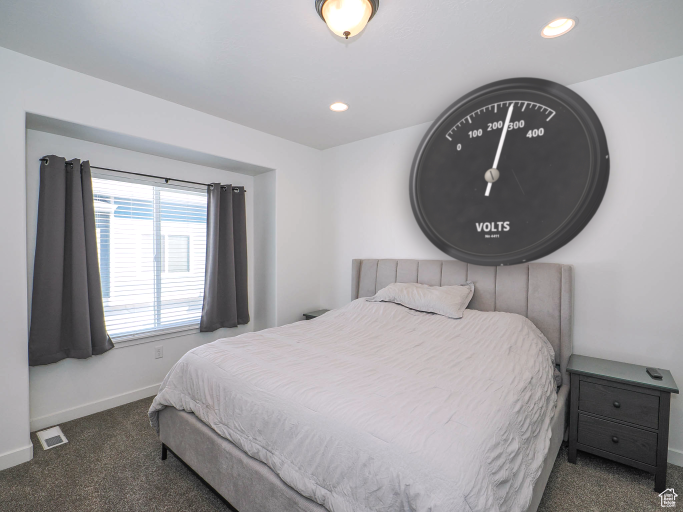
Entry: 260 V
